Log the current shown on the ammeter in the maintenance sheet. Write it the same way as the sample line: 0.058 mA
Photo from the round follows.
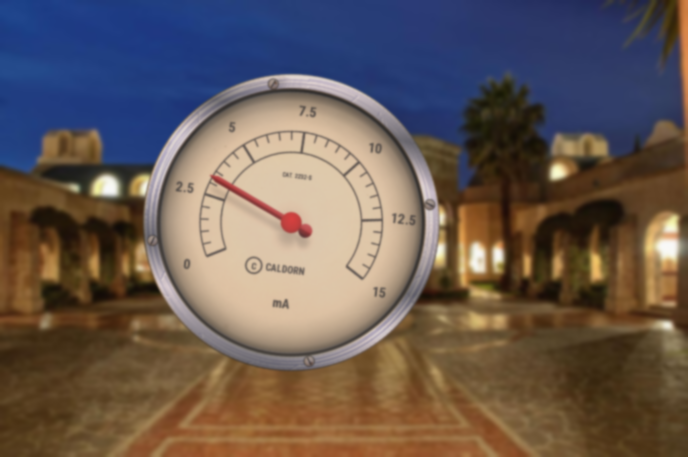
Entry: 3.25 mA
